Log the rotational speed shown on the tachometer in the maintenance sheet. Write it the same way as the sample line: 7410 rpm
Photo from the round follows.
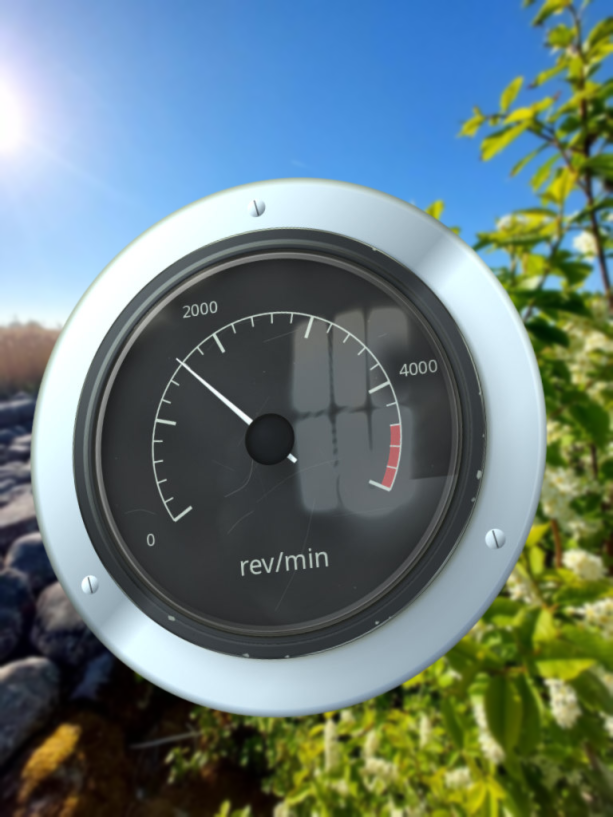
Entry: 1600 rpm
